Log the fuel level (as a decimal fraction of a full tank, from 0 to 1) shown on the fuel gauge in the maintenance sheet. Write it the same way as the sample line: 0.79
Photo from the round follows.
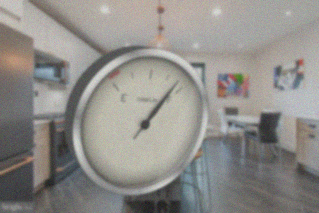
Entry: 0.875
